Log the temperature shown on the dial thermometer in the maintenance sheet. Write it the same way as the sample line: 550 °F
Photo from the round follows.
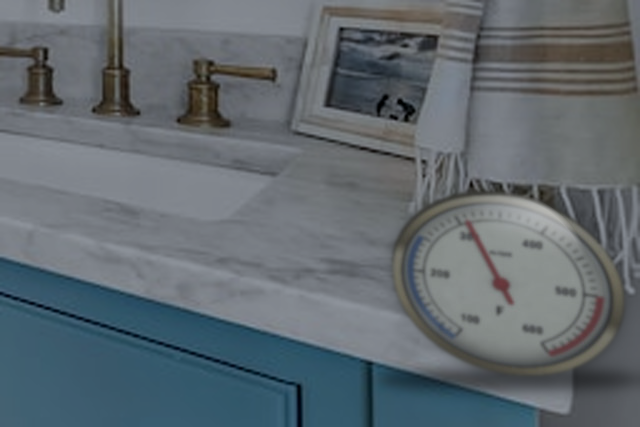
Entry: 310 °F
